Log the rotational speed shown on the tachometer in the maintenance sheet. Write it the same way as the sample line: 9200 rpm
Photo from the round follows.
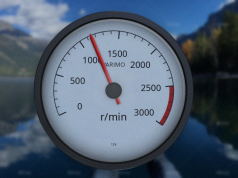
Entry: 1150 rpm
